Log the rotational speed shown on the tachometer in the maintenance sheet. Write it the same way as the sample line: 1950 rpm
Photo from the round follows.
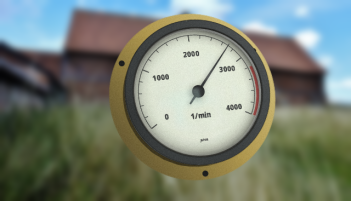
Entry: 2700 rpm
